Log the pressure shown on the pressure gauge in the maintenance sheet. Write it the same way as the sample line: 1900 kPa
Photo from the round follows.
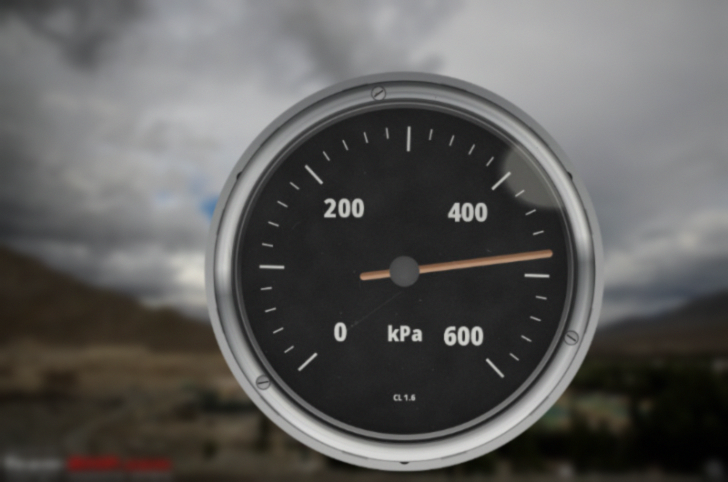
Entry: 480 kPa
